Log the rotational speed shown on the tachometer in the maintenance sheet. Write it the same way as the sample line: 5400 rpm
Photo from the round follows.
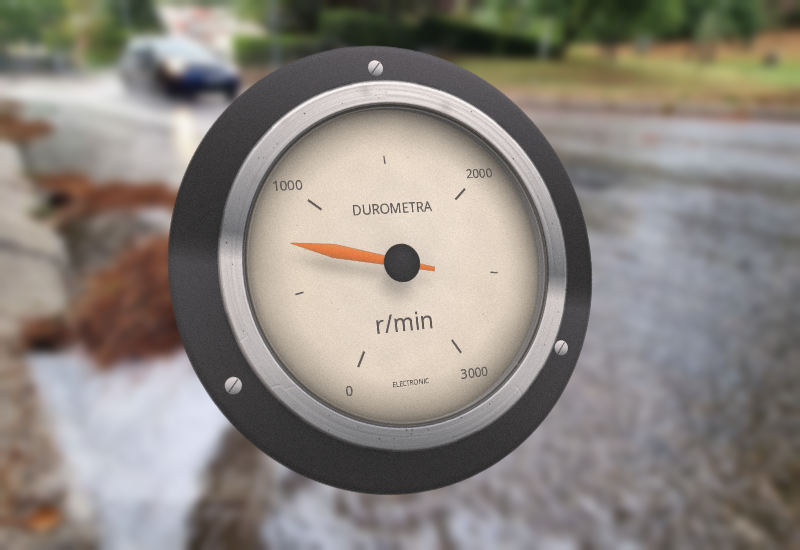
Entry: 750 rpm
